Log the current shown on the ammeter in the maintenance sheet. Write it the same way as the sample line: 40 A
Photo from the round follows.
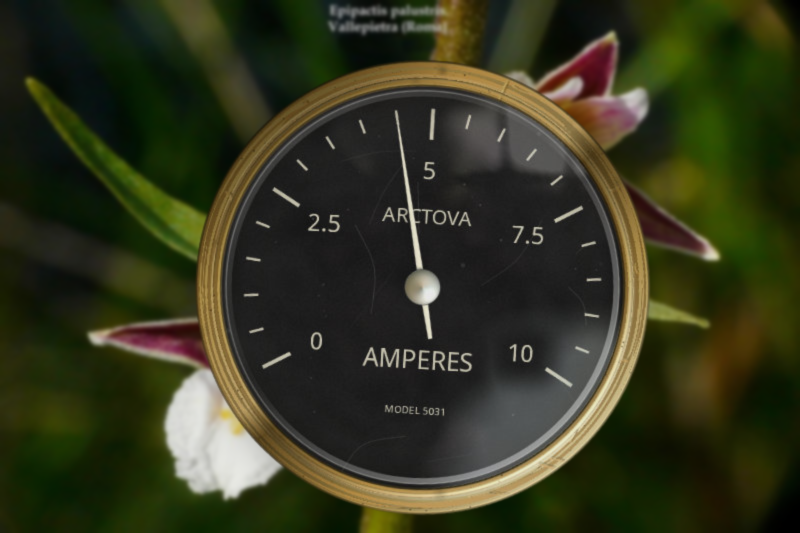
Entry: 4.5 A
